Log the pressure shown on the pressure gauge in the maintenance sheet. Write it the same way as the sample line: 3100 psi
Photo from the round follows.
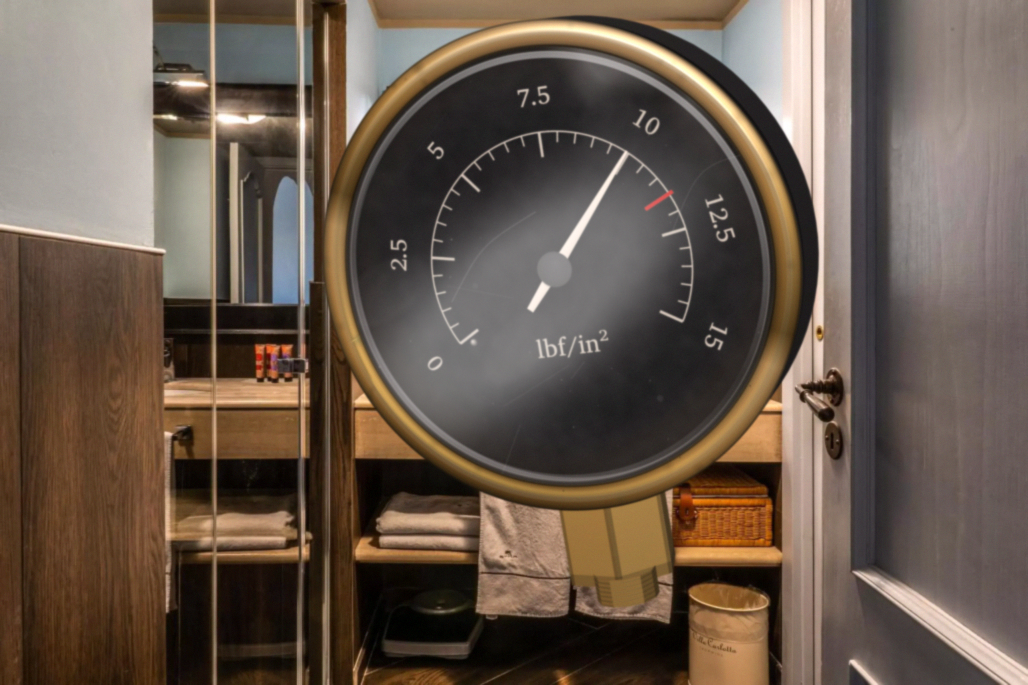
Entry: 10 psi
